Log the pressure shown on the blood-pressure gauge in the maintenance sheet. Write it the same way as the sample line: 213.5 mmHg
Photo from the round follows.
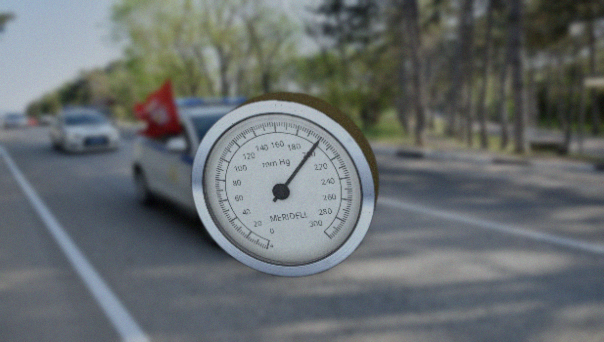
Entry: 200 mmHg
